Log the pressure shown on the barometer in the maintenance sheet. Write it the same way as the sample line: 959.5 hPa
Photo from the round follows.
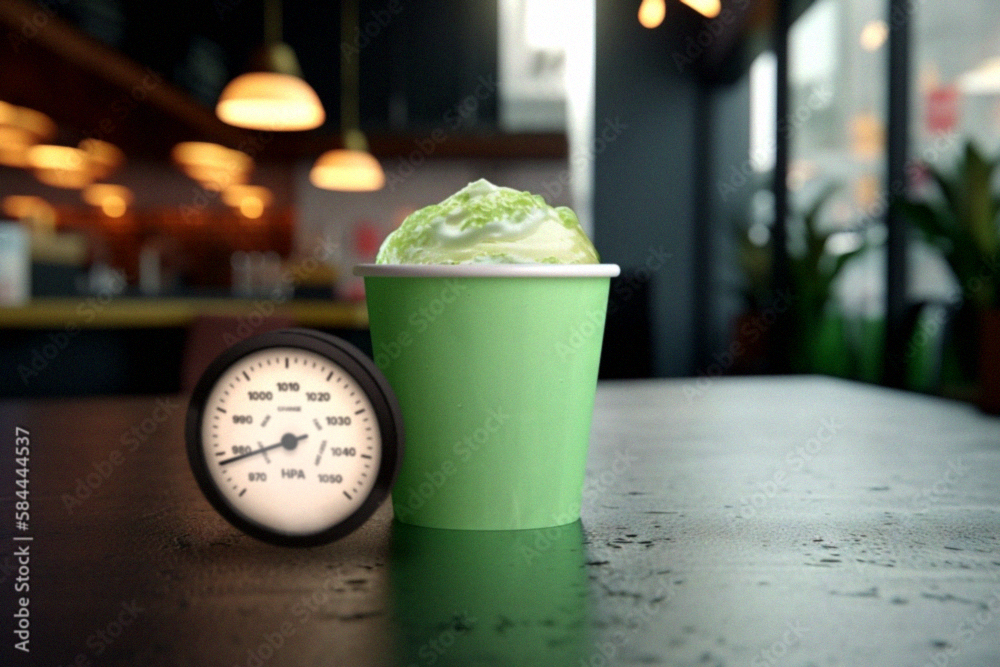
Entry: 978 hPa
